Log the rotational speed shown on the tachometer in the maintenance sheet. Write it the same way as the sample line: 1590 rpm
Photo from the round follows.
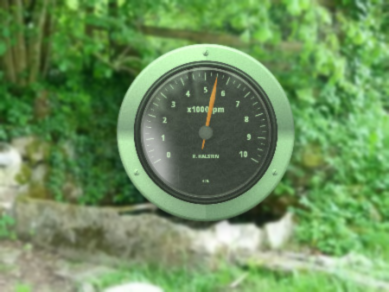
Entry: 5500 rpm
